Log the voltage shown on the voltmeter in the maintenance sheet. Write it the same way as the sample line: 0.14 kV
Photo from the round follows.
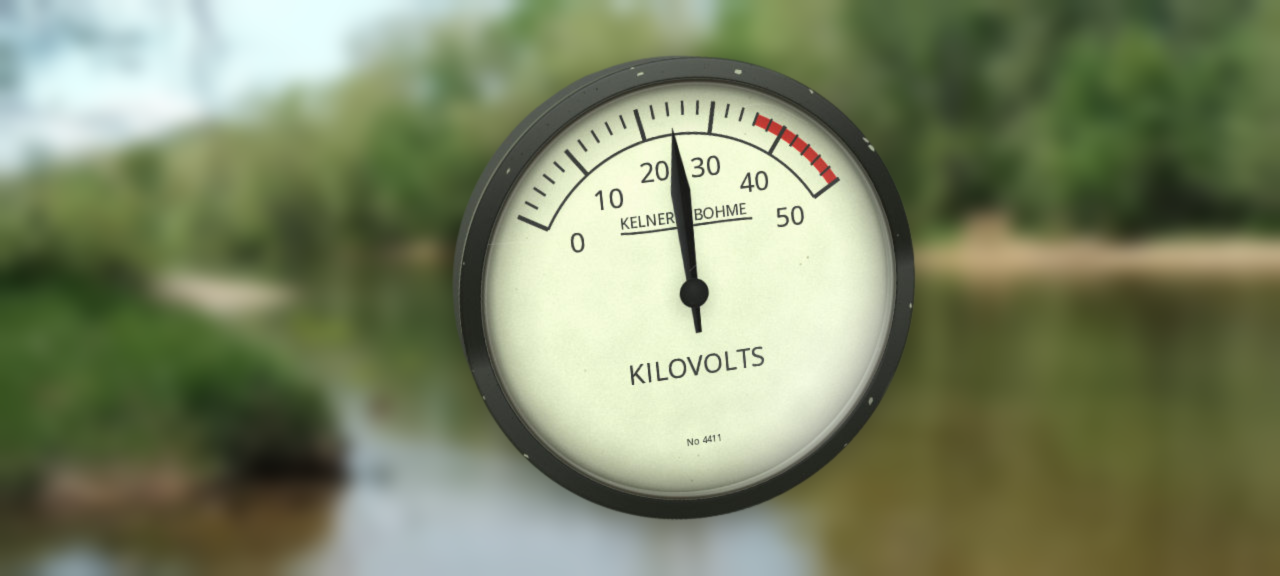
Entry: 24 kV
